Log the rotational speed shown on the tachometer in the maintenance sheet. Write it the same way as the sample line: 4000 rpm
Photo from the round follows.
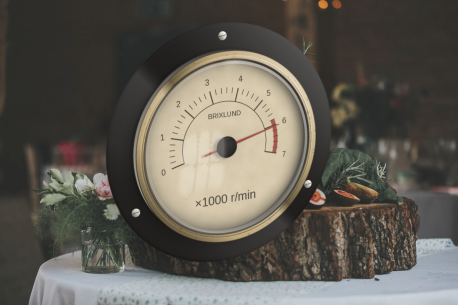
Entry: 6000 rpm
